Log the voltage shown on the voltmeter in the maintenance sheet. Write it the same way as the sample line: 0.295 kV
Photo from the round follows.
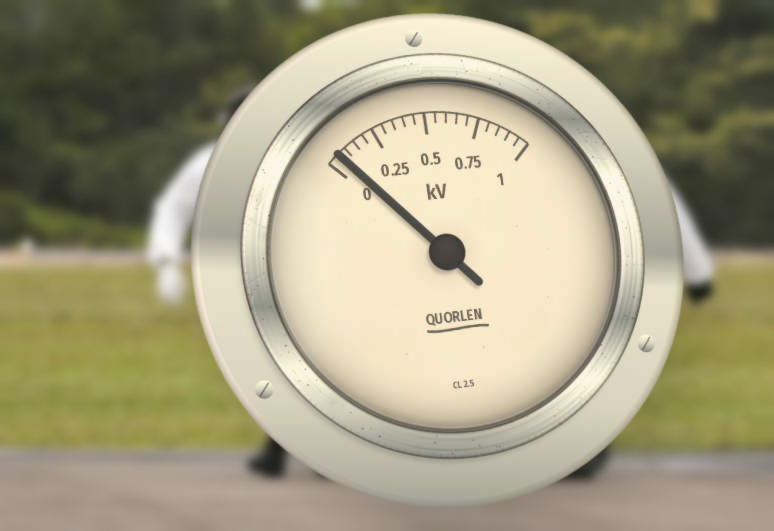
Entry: 0.05 kV
